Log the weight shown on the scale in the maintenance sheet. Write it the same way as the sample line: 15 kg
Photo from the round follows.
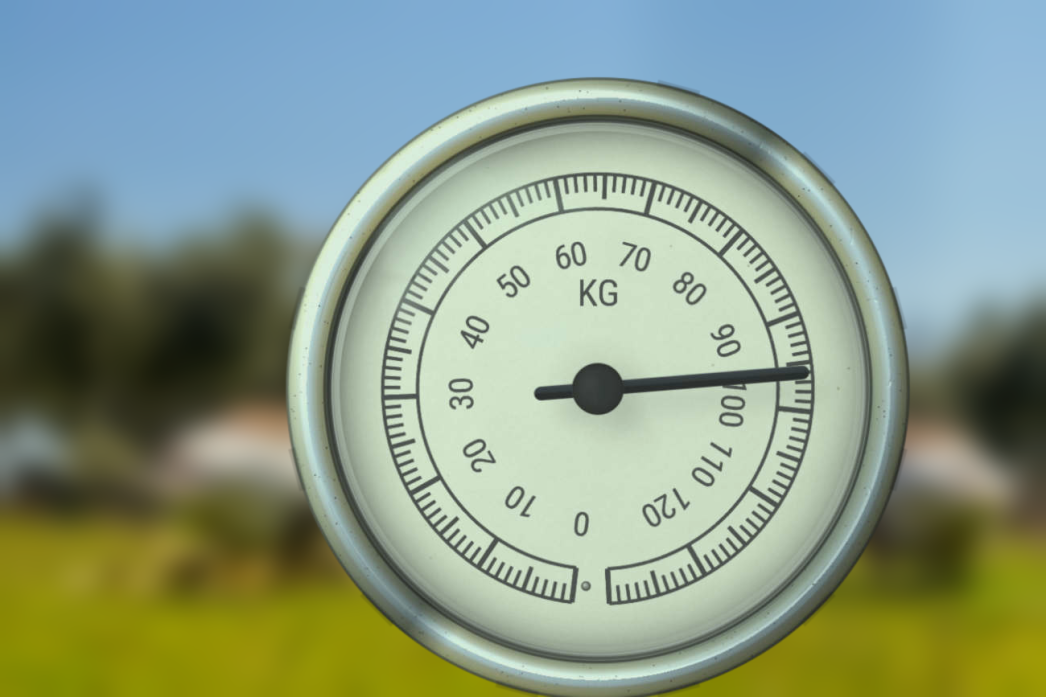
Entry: 96 kg
